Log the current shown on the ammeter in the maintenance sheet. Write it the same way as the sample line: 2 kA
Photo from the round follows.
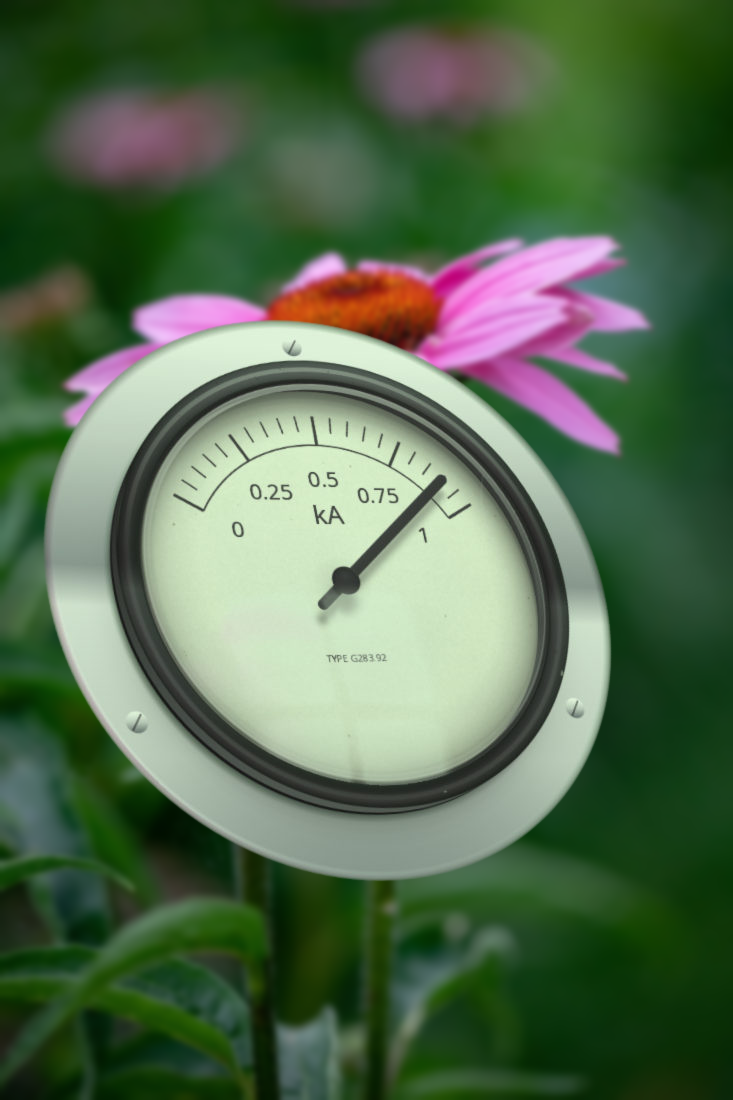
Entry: 0.9 kA
